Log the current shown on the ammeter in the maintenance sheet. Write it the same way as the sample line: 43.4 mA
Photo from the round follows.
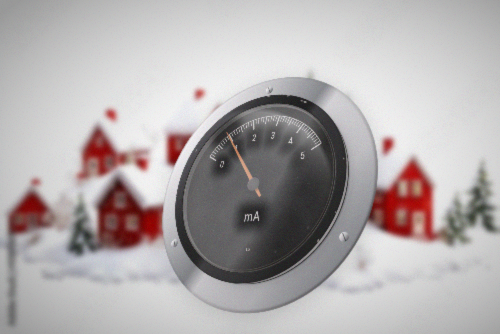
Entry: 1 mA
